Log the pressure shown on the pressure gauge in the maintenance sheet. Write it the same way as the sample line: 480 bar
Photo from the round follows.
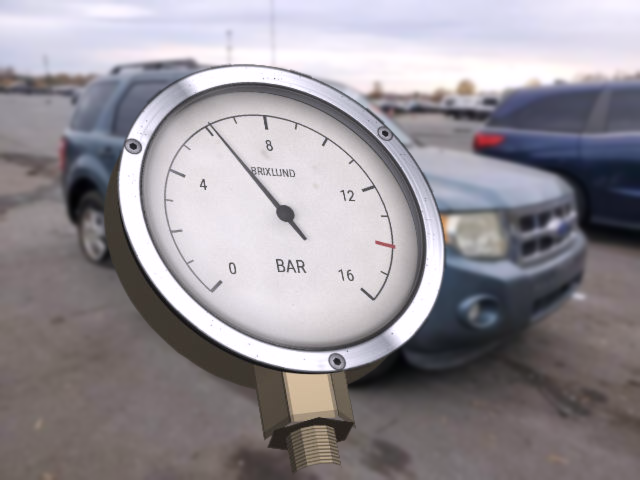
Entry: 6 bar
